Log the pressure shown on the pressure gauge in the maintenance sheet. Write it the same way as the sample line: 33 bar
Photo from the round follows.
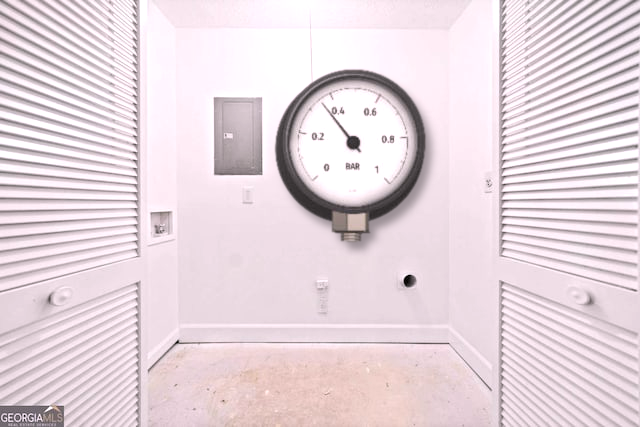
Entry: 0.35 bar
